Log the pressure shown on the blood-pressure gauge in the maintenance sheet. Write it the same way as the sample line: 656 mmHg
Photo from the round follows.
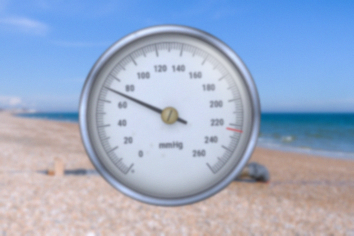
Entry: 70 mmHg
